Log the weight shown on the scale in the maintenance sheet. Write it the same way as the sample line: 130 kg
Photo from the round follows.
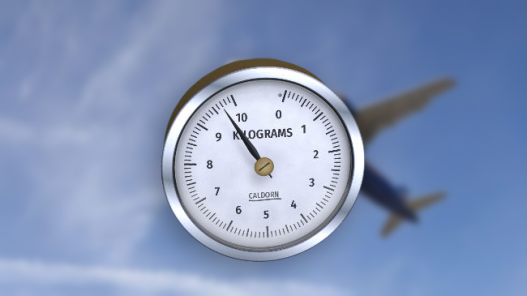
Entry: 9.7 kg
